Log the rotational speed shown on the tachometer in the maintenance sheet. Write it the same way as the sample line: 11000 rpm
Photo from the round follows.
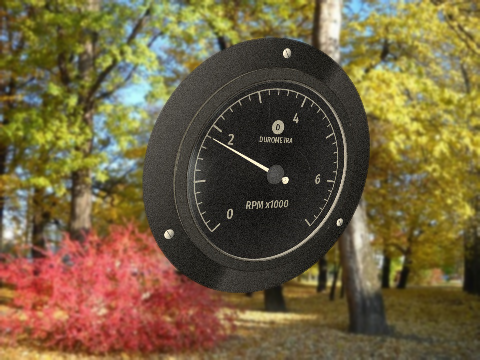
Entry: 1800 rpm
